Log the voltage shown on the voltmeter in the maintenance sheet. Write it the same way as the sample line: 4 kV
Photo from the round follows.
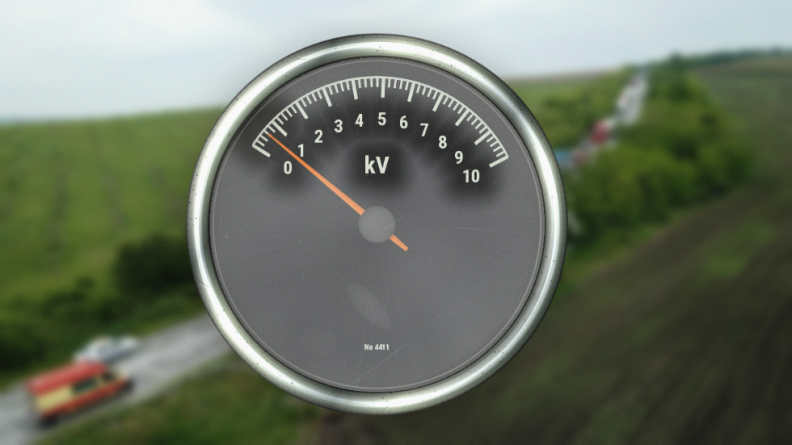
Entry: 0.6 kV
